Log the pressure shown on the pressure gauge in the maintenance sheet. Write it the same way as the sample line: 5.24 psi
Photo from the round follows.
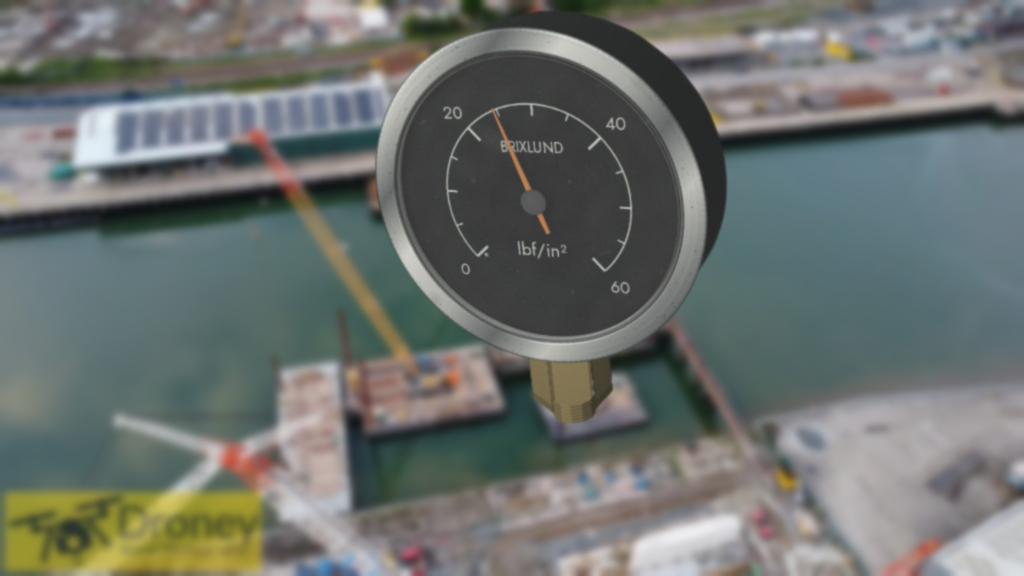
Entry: 25 psi
